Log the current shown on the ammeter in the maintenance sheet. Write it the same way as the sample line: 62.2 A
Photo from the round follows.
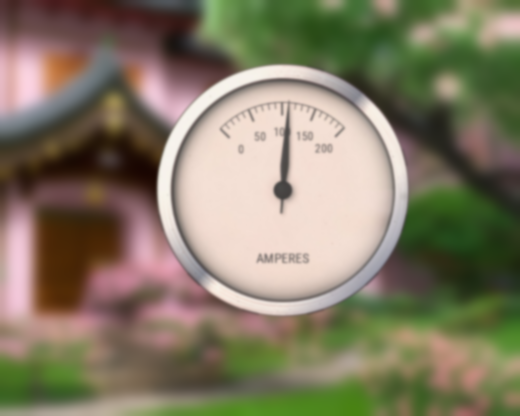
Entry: 110 A
